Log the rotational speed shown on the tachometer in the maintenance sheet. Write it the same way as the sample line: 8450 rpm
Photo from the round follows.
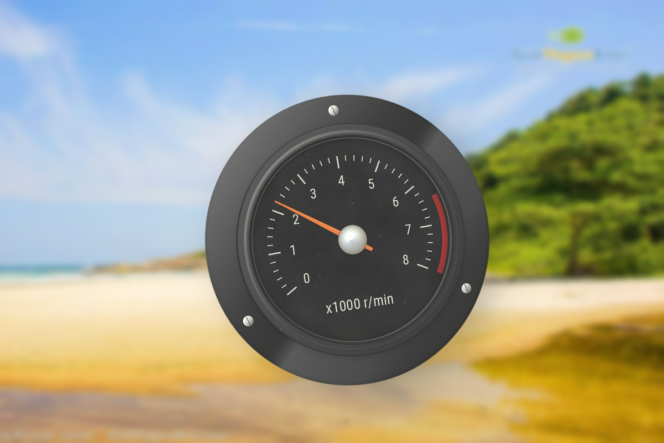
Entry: 2200 rpm
